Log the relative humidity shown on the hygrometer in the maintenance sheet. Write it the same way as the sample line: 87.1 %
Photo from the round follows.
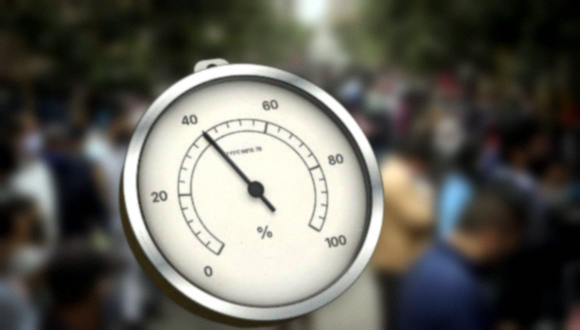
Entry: 40 %
